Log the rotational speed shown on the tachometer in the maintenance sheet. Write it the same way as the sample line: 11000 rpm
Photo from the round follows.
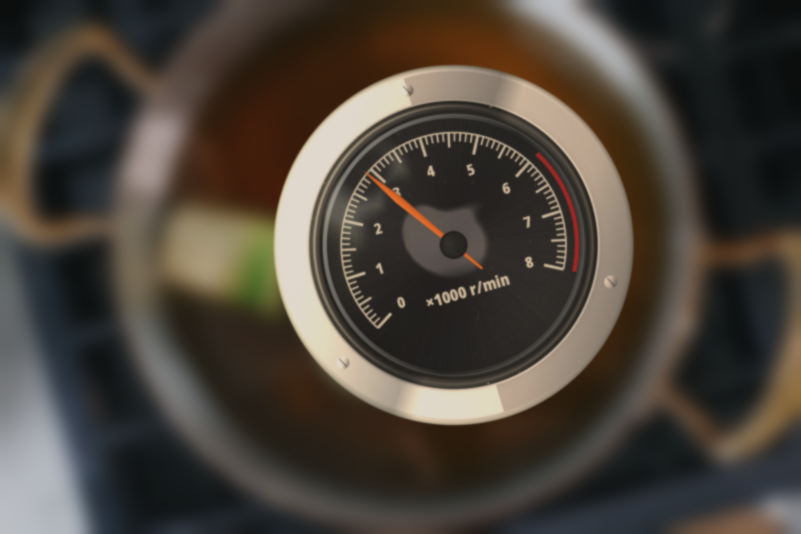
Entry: 2900 rpm
